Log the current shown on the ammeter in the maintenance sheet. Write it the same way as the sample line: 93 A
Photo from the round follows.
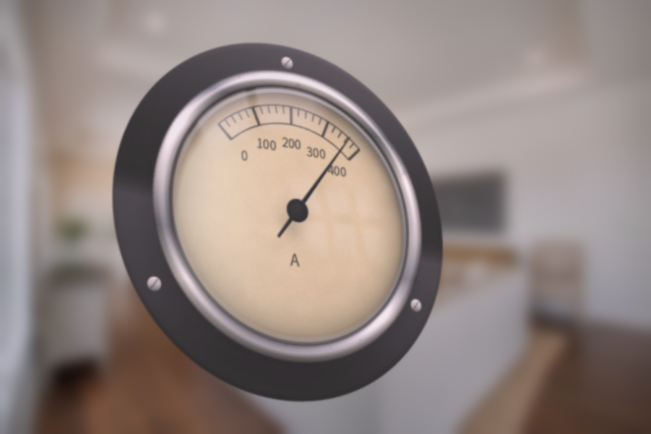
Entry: 360 A
